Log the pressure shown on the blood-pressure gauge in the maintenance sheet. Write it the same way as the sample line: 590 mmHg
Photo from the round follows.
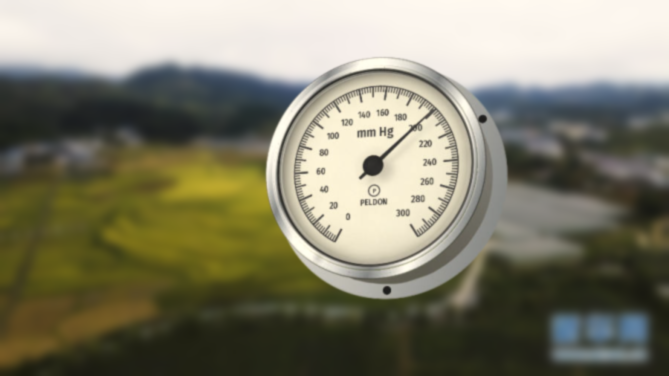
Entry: 200 mmHg
